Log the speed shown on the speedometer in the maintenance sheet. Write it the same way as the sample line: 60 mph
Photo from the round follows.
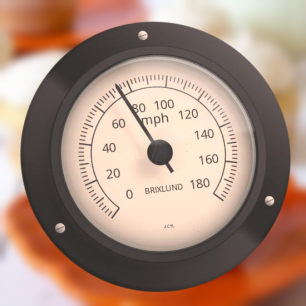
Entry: 74 mph
